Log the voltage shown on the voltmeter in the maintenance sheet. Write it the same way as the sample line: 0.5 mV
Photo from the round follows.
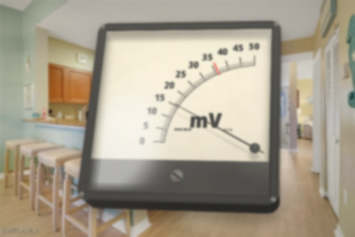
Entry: 15 mV
